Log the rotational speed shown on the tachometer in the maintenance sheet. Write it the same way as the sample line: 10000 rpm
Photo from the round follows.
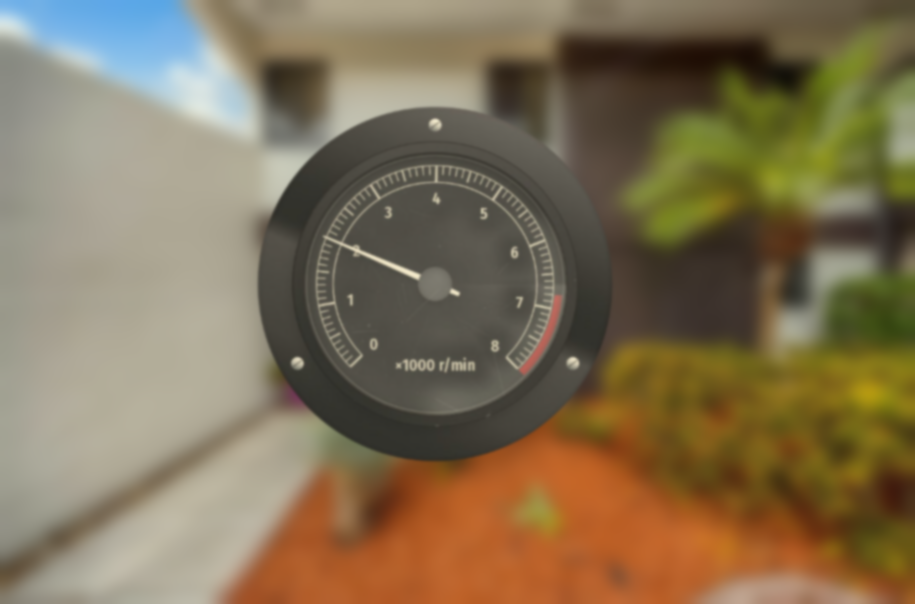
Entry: 2000 rpm
